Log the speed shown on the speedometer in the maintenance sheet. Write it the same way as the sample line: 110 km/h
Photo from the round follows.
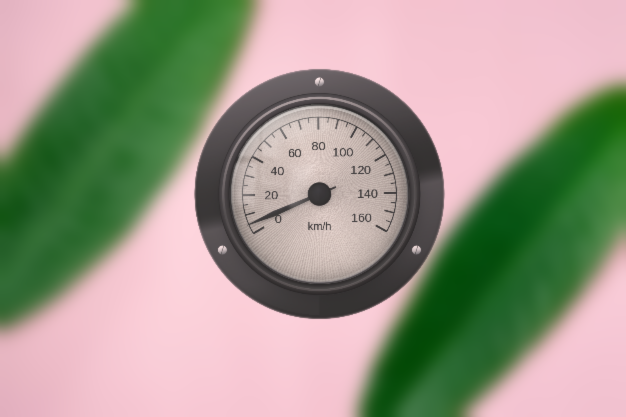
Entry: 5 km/h
